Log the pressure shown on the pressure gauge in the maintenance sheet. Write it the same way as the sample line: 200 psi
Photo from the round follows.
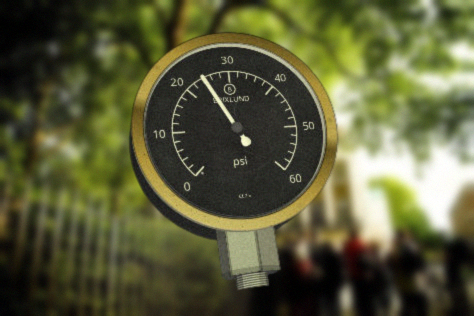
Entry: 24 psi
